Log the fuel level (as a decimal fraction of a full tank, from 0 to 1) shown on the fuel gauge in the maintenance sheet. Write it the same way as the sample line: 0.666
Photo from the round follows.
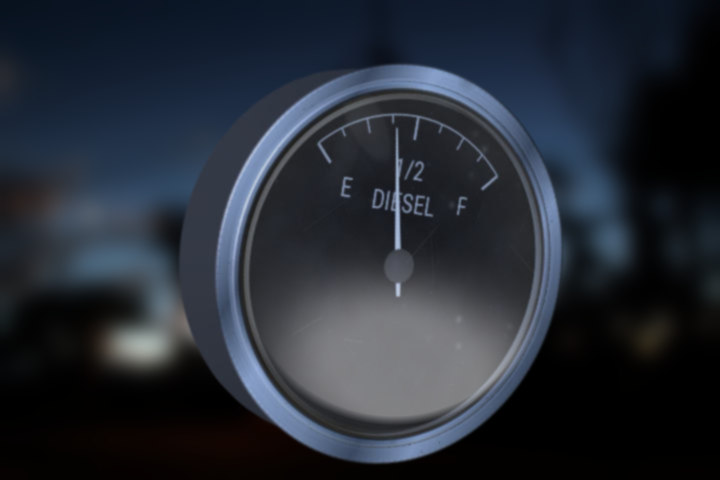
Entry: 0.375
